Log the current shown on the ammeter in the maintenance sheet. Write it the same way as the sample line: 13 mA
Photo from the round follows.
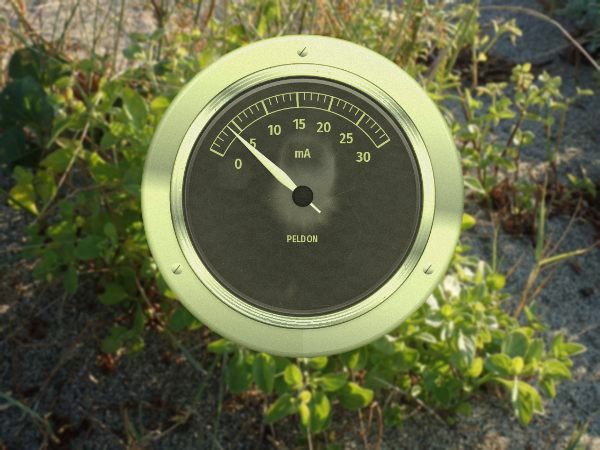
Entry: 4 mA
